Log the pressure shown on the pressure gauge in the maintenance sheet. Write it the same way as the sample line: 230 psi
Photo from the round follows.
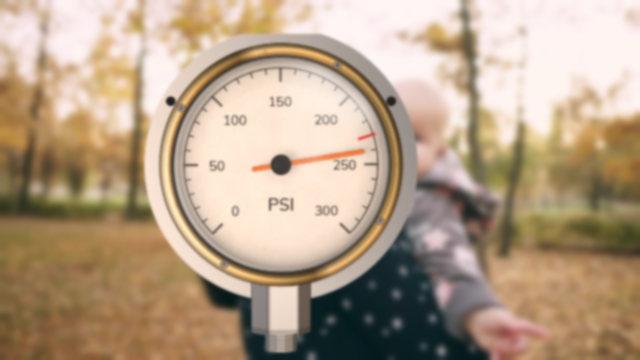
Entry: 240 psi
